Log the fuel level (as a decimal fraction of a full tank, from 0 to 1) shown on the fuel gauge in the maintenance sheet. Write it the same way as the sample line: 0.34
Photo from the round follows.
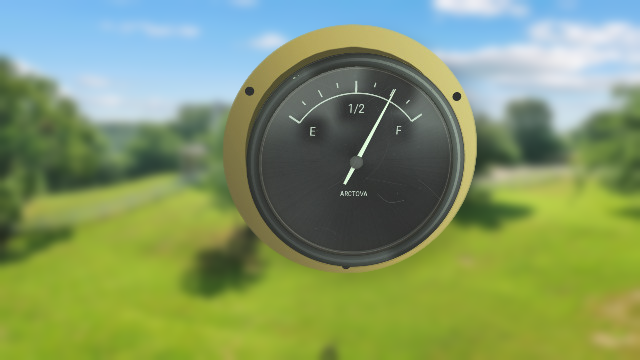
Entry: 0.75
